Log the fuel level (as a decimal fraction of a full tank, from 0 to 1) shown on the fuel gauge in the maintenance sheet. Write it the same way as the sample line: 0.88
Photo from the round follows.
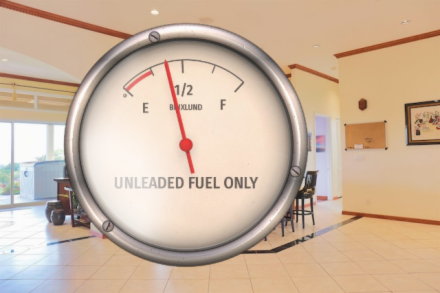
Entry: 0.375
